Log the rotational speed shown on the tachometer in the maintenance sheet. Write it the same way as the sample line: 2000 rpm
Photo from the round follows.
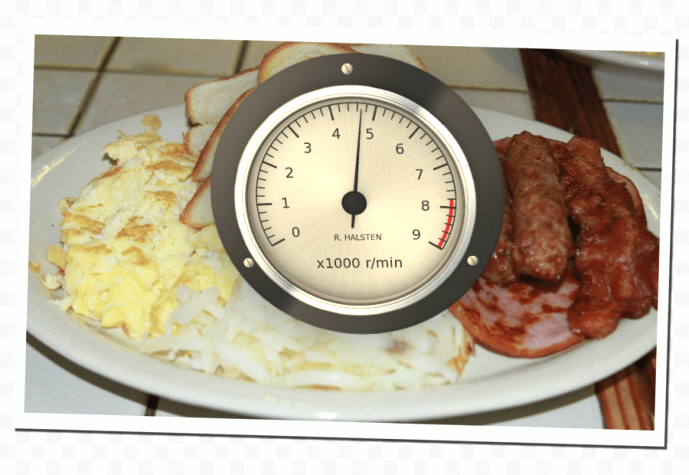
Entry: 4700 rpm
